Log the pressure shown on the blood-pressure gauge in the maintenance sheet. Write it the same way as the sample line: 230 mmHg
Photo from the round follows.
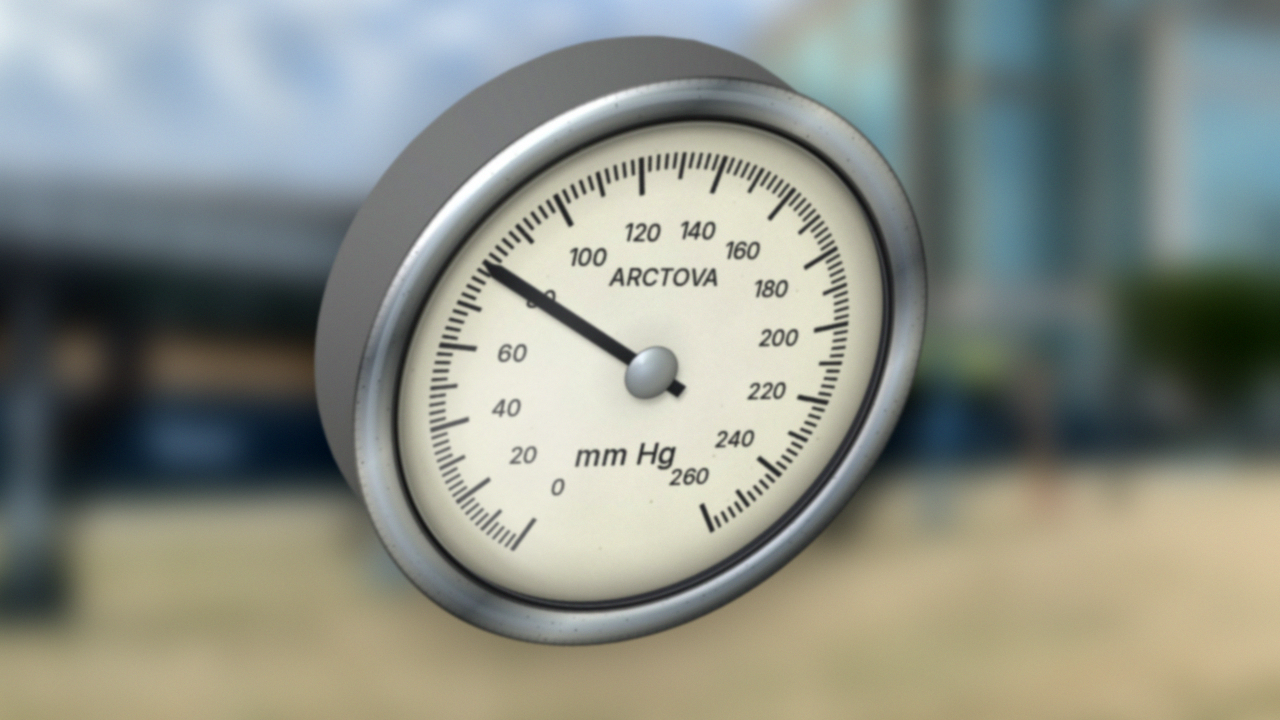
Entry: 80 mmHg
